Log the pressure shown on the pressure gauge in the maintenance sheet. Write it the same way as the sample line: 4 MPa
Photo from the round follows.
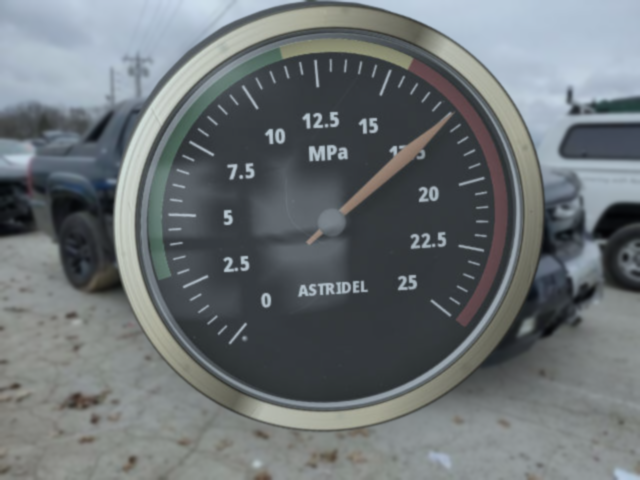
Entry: 17.5 MPa
